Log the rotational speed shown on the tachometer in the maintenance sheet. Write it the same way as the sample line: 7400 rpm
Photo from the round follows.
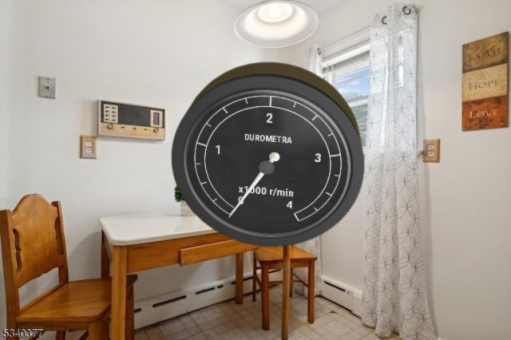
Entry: 0 rpm
